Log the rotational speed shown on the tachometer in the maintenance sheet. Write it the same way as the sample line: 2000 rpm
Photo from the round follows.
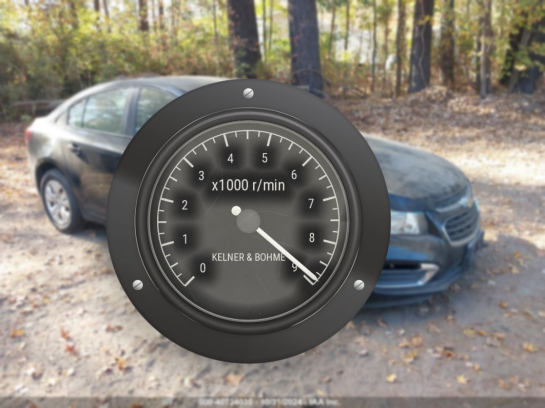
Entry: 8875 rpm
